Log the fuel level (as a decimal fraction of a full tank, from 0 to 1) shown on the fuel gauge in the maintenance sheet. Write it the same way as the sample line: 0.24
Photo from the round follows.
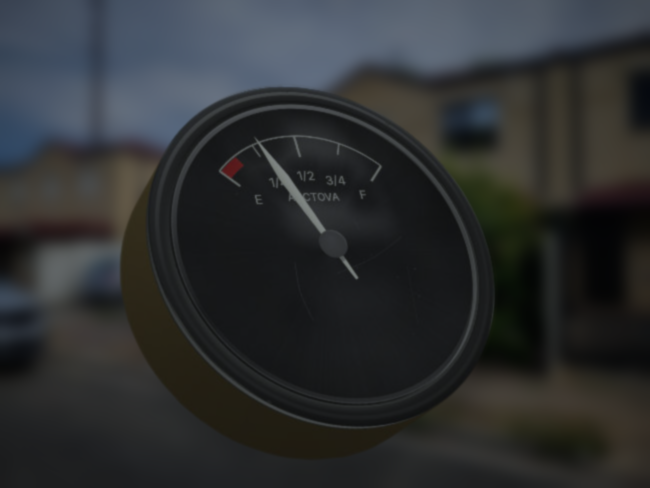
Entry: 0.25
